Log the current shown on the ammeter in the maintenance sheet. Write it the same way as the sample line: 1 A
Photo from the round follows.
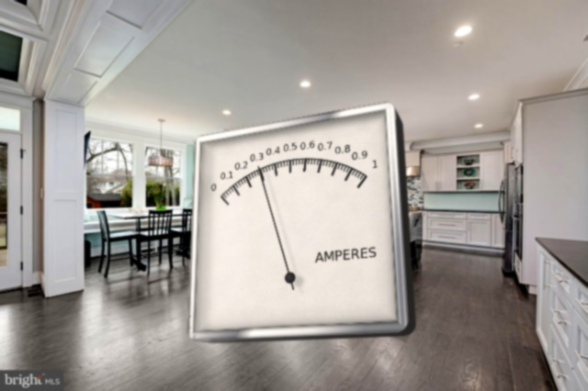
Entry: 0.3 A
